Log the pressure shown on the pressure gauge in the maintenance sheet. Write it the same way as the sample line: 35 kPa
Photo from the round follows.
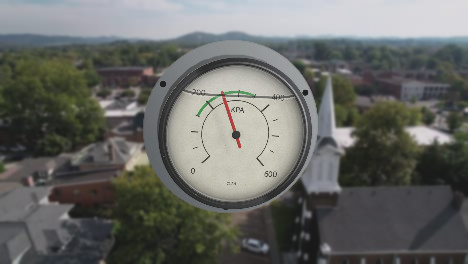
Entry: 250 kPa
